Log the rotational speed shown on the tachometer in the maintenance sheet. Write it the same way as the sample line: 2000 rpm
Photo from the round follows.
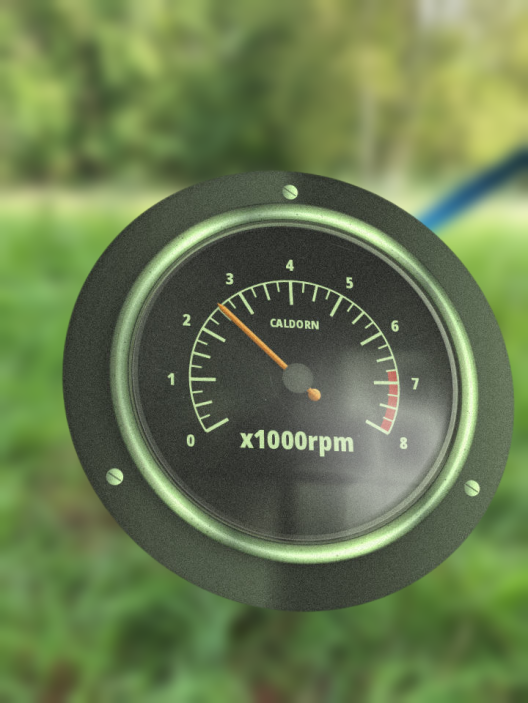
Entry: 2500 rpm
